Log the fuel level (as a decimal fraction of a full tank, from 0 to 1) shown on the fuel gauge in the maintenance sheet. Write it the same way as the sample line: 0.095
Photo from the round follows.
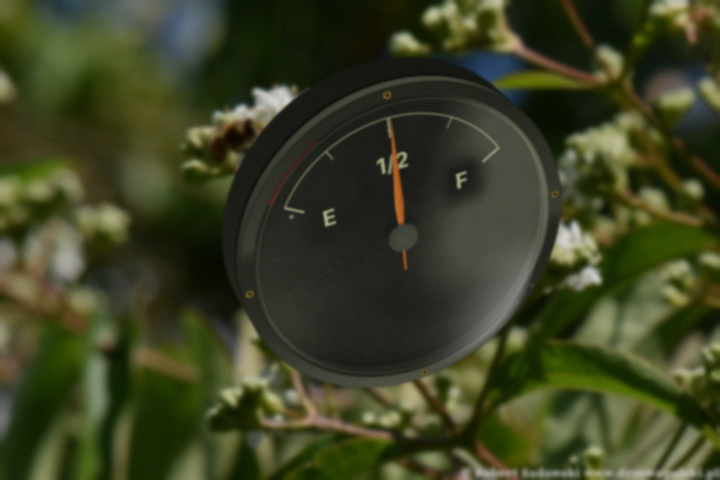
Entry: 0.5
